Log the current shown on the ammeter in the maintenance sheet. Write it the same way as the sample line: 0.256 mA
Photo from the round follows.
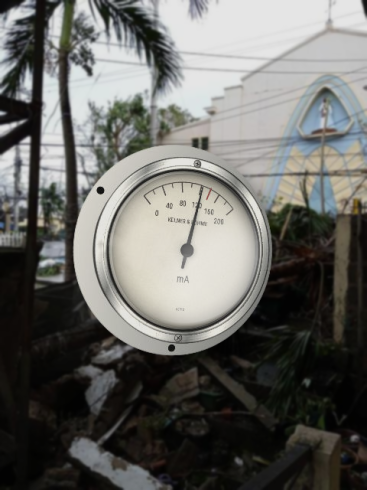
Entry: 120 mA
